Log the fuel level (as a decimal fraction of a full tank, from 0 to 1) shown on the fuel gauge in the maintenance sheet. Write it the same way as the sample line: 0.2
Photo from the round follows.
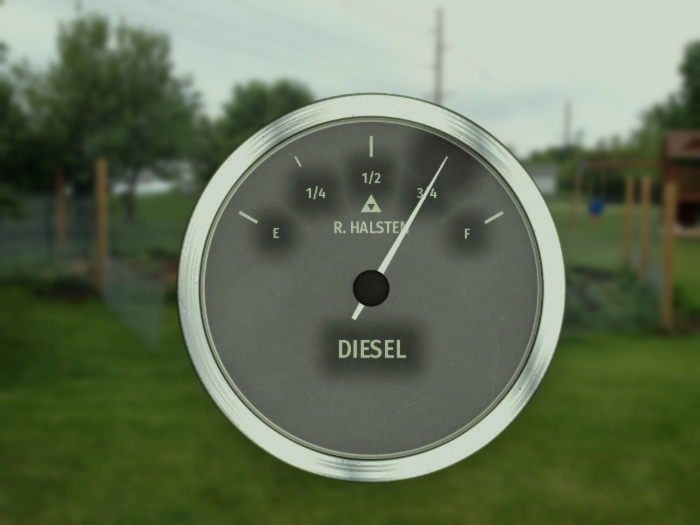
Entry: 0.75
